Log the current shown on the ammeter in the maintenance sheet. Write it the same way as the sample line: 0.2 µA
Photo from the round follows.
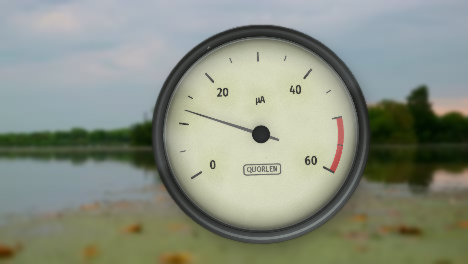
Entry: 12.5 µA
